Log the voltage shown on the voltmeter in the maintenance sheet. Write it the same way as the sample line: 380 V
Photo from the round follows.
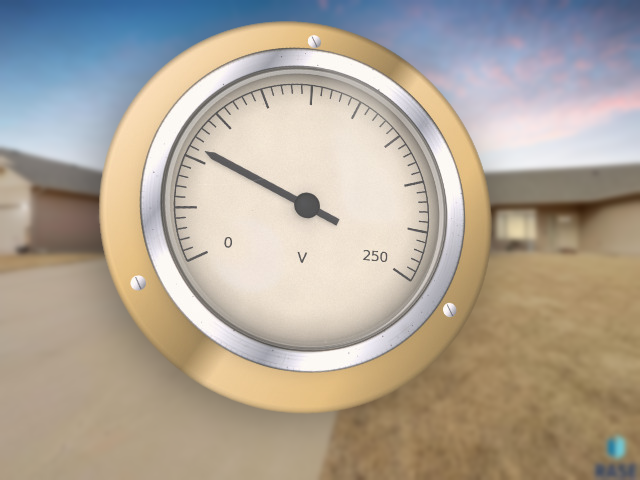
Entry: 55 V
